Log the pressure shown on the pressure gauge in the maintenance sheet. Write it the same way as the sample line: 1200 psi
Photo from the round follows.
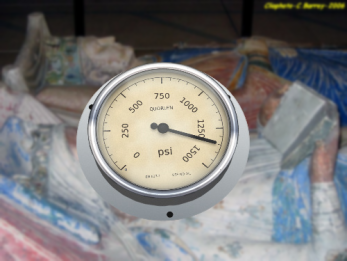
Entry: 1350 psi
